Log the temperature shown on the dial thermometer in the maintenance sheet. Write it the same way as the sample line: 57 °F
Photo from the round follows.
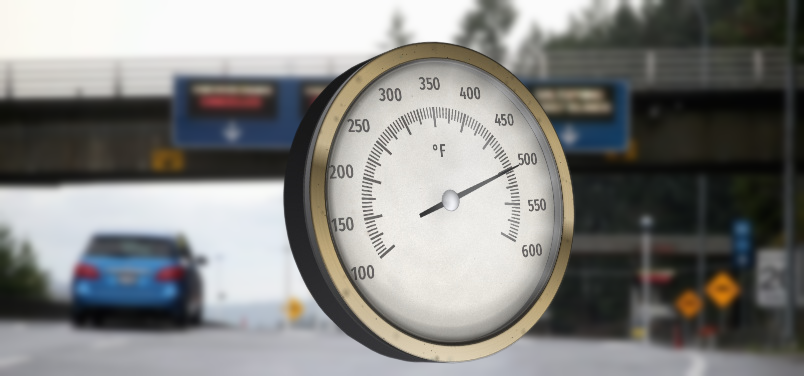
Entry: 500 °F
